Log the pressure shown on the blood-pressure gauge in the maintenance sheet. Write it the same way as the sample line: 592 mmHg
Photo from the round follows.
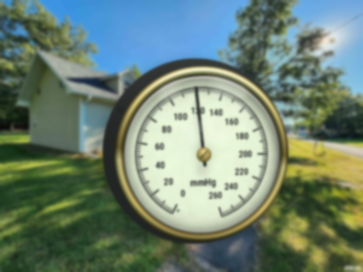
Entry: 120 mmHg
